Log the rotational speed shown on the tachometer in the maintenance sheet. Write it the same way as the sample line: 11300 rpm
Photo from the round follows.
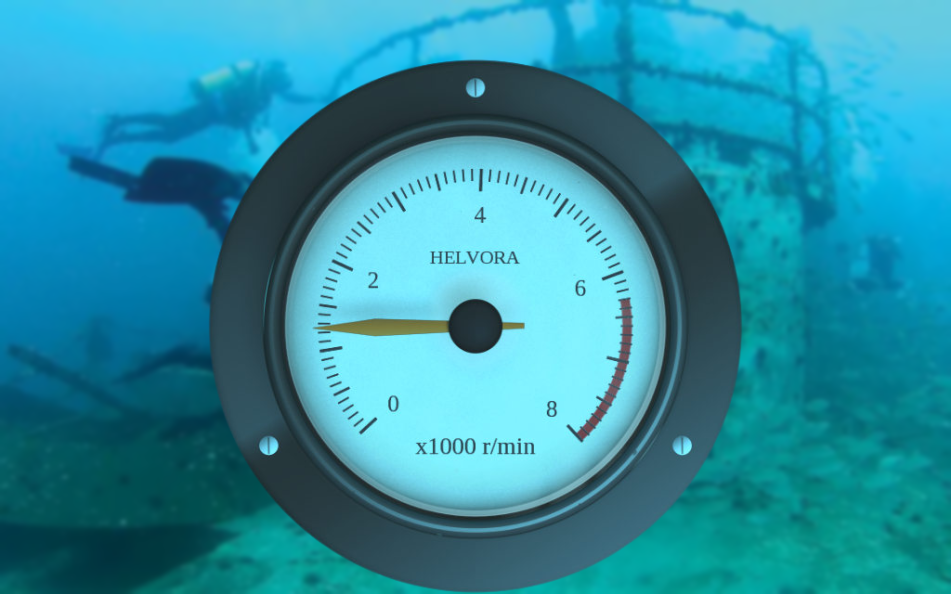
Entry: 1250 rpm
